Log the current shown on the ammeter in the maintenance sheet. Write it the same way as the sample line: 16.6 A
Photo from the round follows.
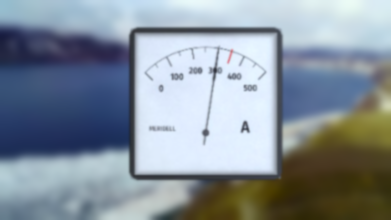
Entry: 300 A
